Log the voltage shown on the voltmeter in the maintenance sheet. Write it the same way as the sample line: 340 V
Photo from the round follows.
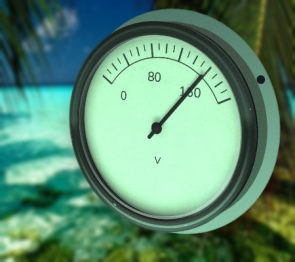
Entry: 160 V
